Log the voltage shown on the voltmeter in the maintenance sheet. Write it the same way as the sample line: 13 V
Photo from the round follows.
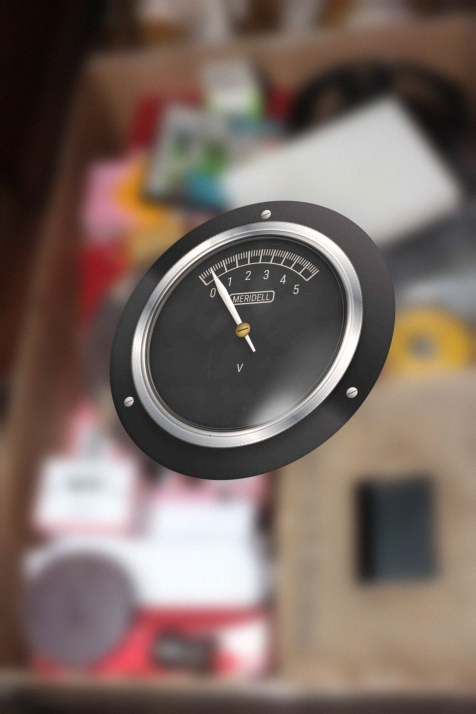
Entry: 0.5 V
